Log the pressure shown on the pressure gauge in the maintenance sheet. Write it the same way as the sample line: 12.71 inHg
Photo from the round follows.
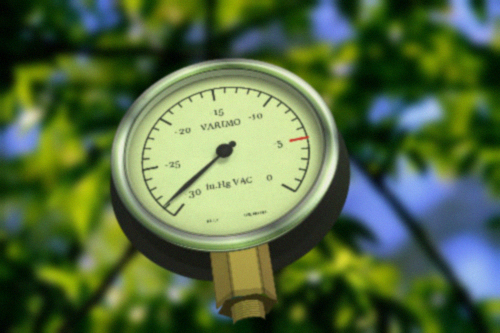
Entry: -29 inHg
